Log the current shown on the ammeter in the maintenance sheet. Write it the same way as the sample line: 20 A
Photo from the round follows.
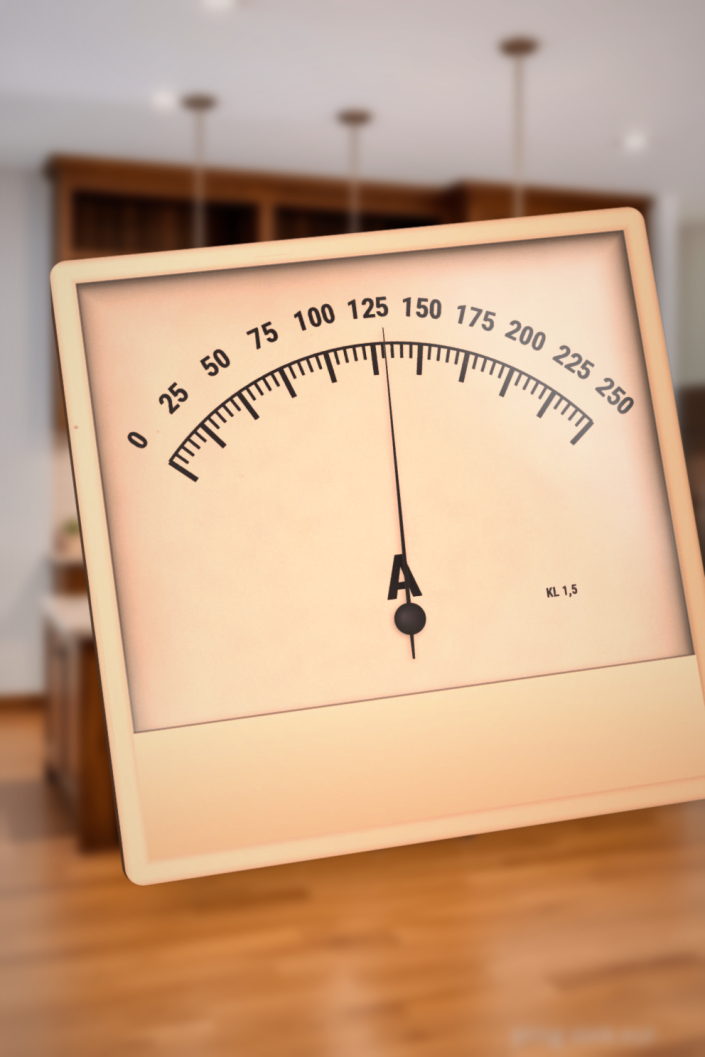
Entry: 130 A
